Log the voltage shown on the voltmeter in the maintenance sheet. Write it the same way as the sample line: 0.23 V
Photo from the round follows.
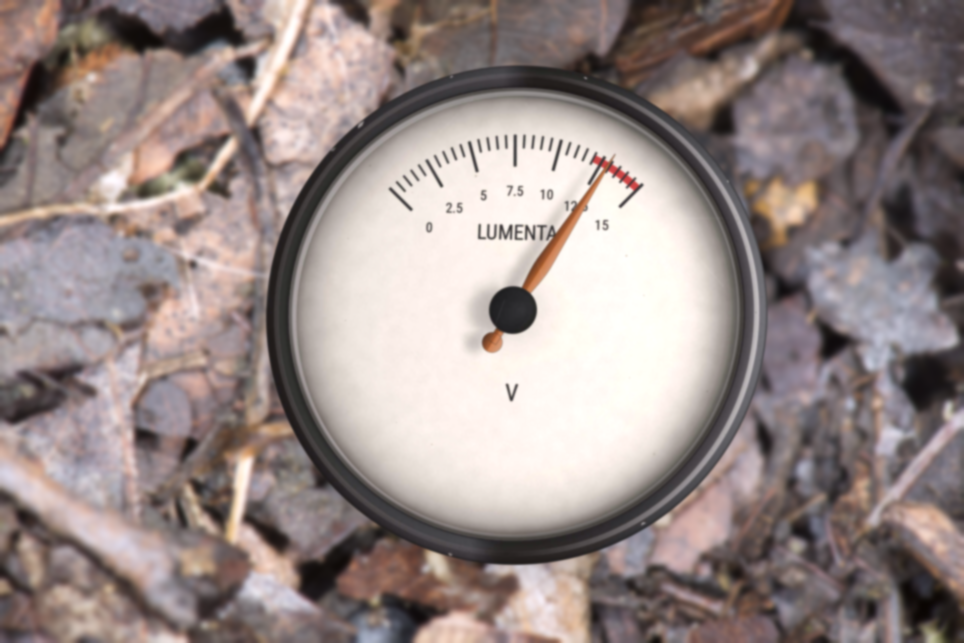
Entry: 13 V
